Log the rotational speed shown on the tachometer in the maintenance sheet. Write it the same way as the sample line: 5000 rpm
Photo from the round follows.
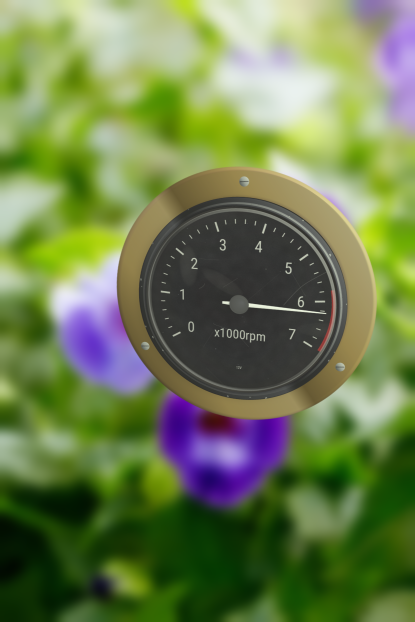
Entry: 6200 rpm
